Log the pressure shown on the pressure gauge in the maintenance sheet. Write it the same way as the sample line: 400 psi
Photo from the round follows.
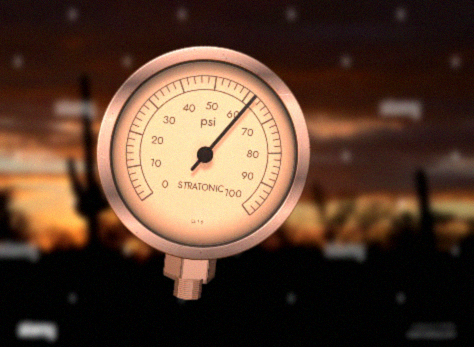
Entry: 62 psi
